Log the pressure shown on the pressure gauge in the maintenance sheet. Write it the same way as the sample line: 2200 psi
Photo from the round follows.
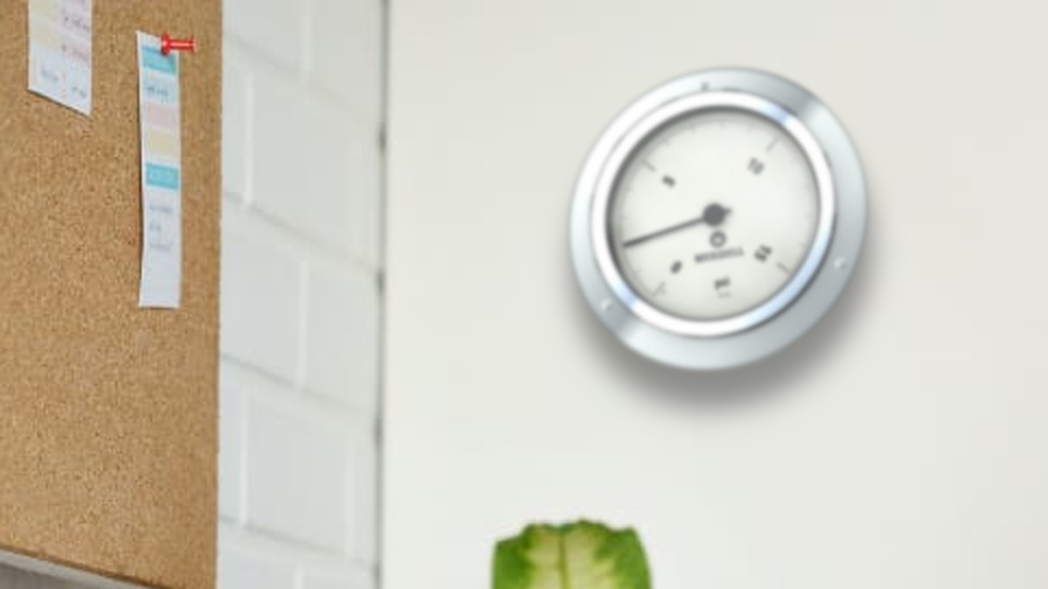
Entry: 2 psi
